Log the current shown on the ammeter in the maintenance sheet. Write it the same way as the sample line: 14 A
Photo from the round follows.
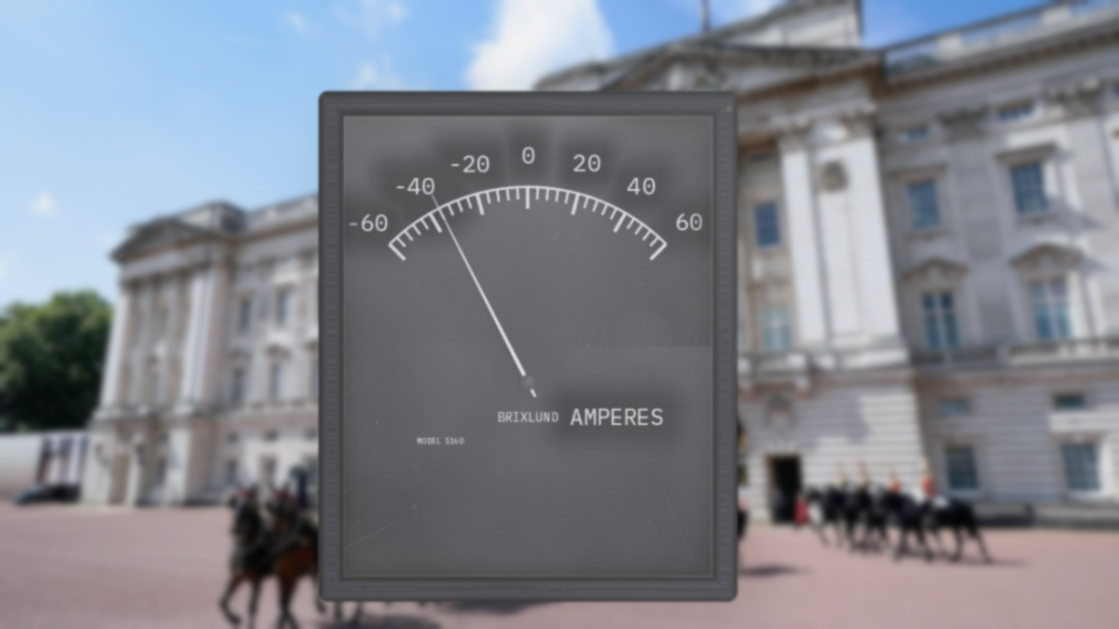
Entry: -36 A
